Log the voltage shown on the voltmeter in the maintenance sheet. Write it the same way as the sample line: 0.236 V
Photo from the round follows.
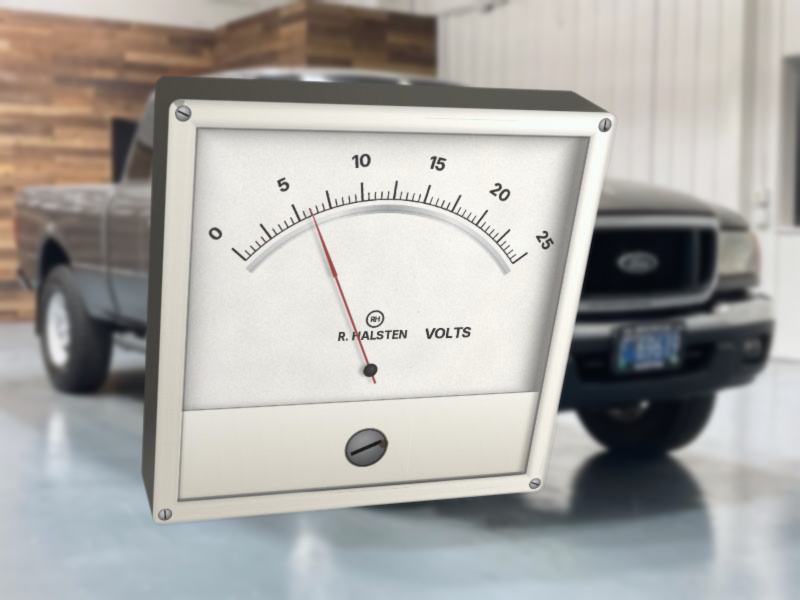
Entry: 6 V
